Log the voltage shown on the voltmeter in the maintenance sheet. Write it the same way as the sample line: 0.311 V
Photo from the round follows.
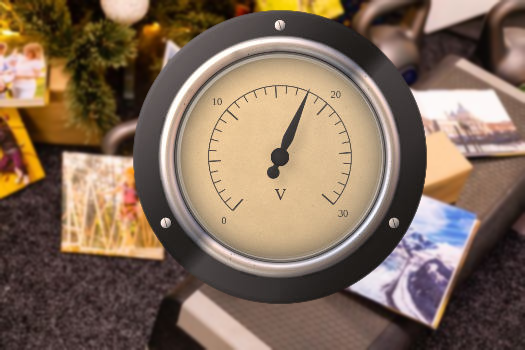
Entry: 18 V
